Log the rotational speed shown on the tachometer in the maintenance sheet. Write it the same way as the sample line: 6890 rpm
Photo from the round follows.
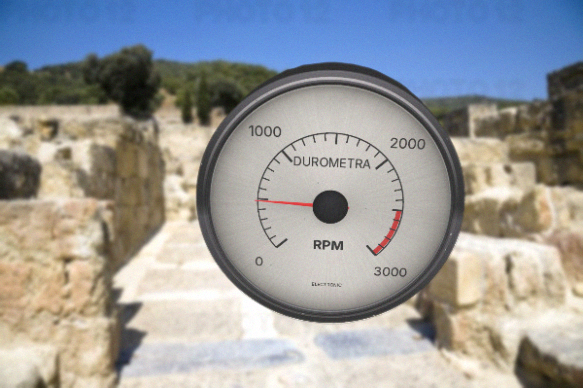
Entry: 500 rpm
